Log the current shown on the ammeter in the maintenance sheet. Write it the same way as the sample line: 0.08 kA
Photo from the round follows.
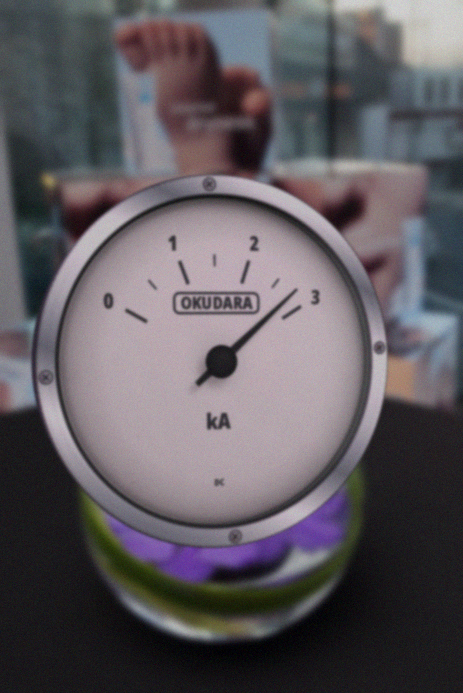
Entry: 2.75 kA
